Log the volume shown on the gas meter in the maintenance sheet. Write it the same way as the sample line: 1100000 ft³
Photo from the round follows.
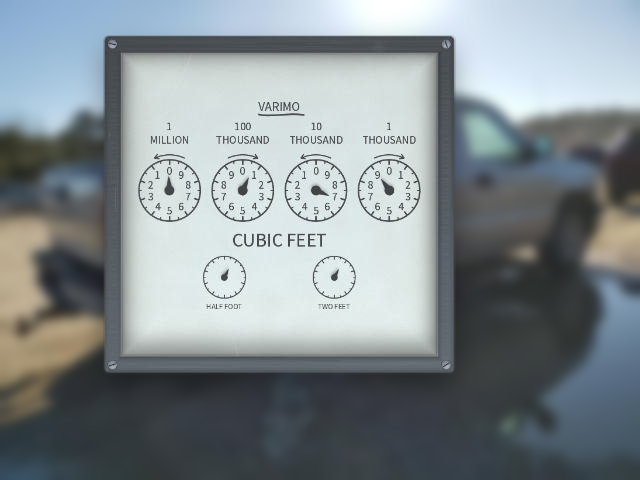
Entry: 6900 ft³
